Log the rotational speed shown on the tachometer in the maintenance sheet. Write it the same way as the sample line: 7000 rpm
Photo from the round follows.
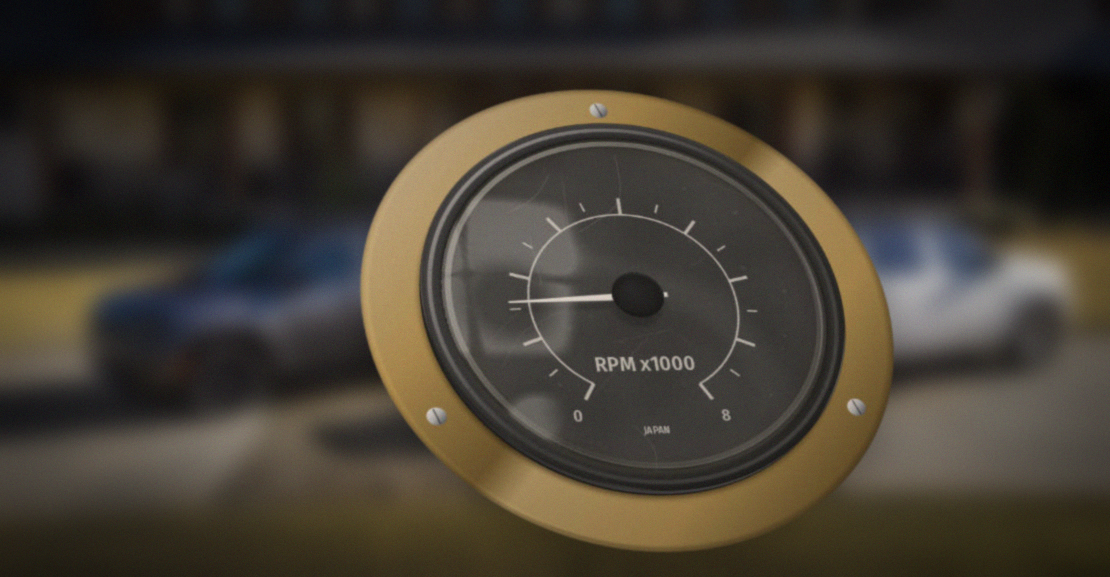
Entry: 1500 rpm
